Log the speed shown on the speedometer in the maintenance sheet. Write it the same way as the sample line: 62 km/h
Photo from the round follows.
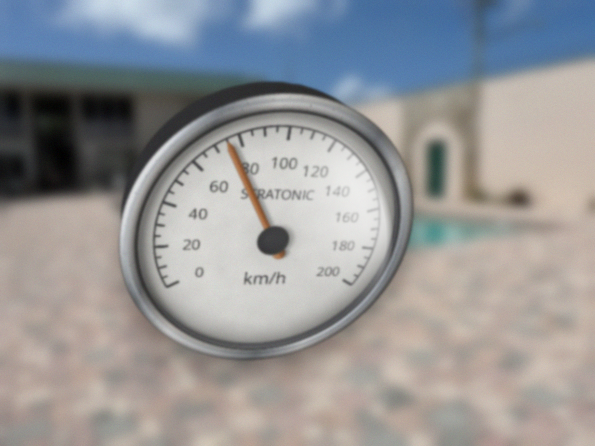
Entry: 75 km/h
